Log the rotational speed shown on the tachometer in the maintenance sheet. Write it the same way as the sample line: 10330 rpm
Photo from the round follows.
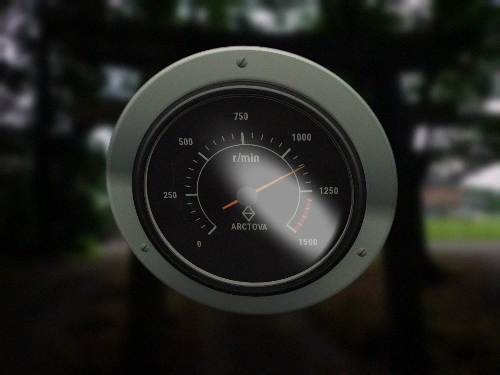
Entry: 1100 rpm
